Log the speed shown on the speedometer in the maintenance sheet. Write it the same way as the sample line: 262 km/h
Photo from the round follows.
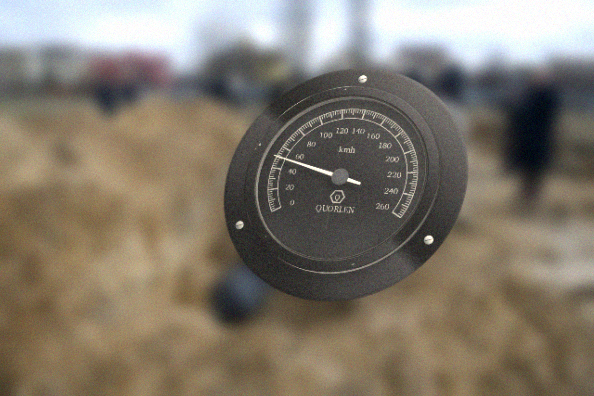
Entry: 50 km/h
